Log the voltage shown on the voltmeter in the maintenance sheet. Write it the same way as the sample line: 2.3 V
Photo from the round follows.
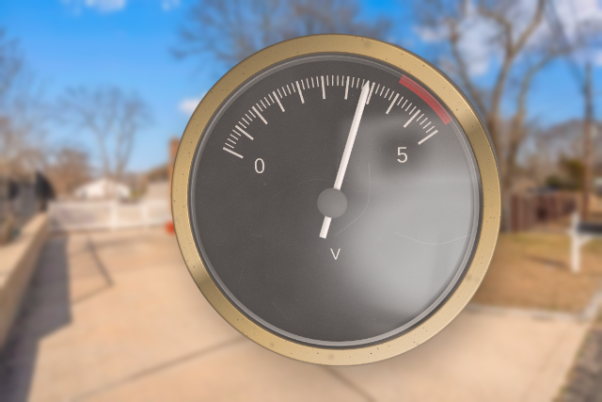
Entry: 3.4 V
